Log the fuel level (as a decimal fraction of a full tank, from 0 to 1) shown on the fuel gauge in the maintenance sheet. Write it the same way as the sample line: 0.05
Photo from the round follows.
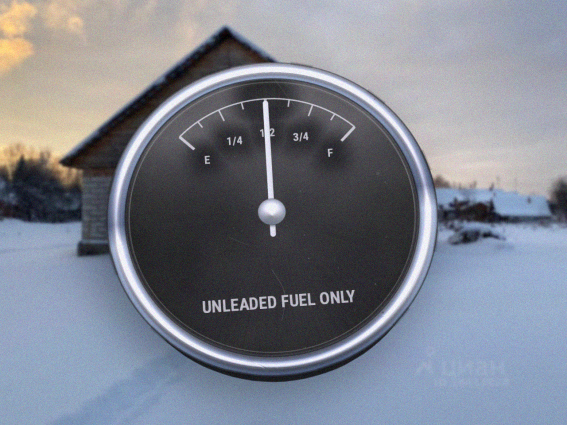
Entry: 0.5
